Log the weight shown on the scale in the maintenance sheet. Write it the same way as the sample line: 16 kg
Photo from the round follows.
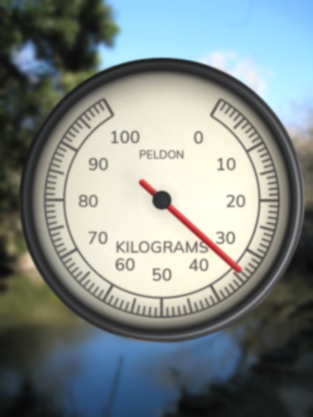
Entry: 34 kg
